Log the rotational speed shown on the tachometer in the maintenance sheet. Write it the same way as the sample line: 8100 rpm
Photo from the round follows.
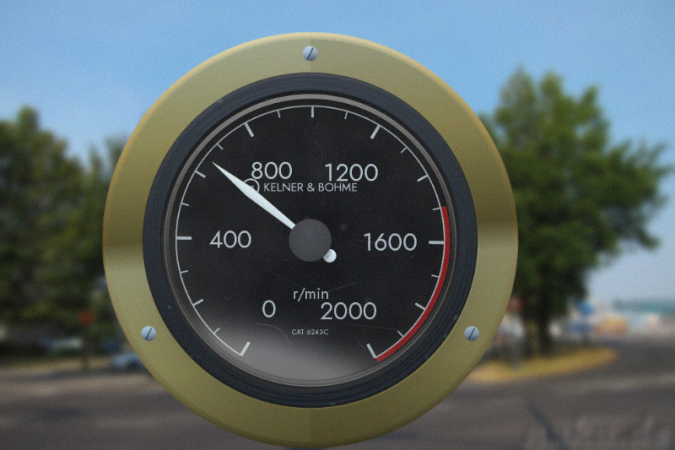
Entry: 650 rpm
